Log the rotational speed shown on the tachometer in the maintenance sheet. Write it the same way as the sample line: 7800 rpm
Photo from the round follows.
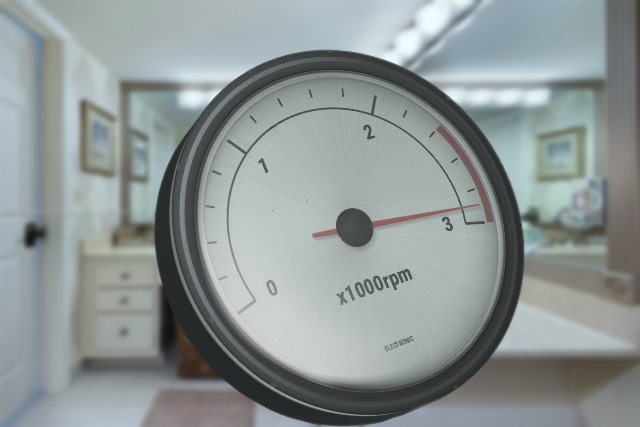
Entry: 2900 rpm
